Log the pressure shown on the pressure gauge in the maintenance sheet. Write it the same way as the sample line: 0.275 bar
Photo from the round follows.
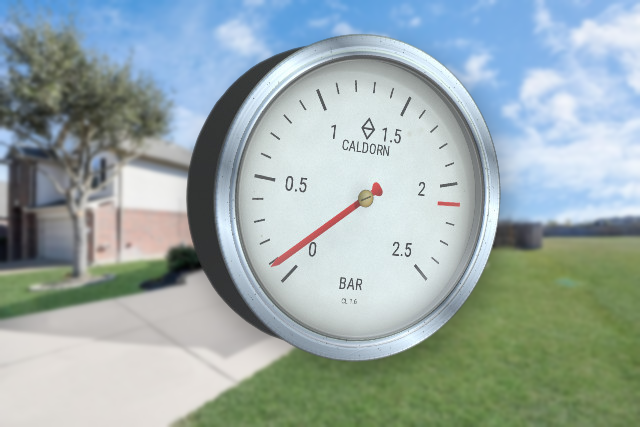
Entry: 0.1 bar
